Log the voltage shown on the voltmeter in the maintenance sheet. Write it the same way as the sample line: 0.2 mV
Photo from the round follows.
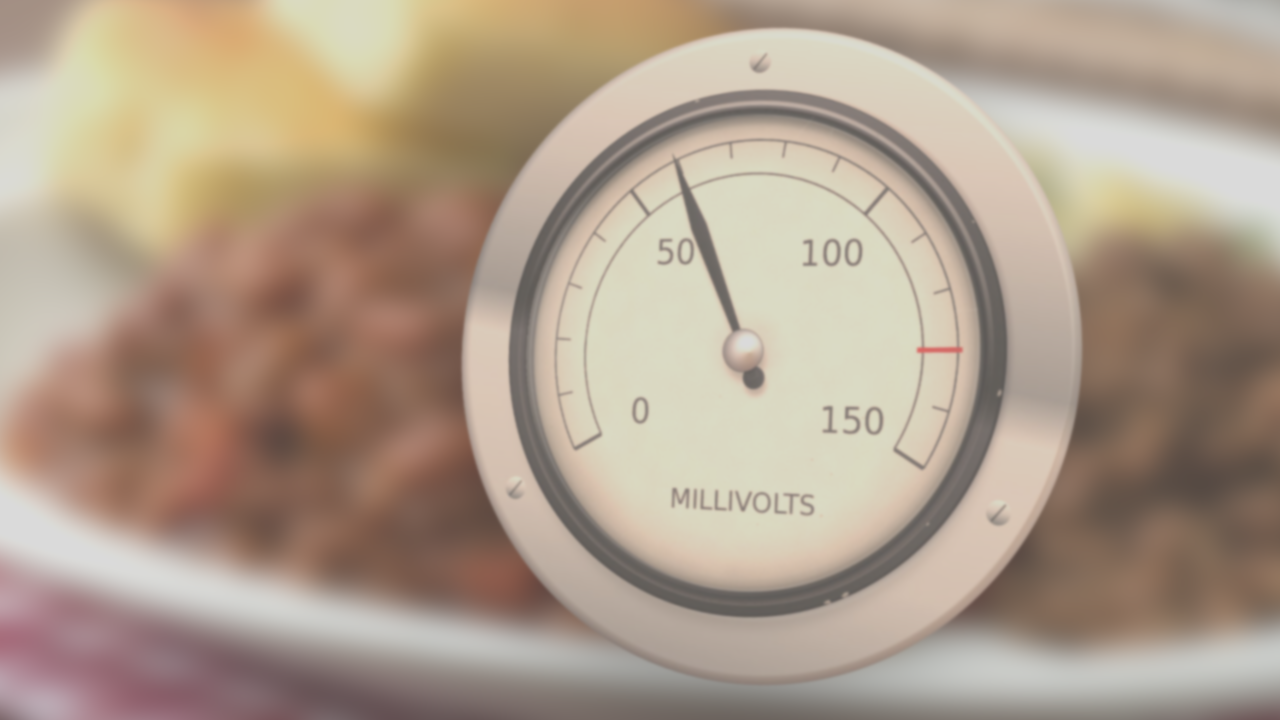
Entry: 60 mV
